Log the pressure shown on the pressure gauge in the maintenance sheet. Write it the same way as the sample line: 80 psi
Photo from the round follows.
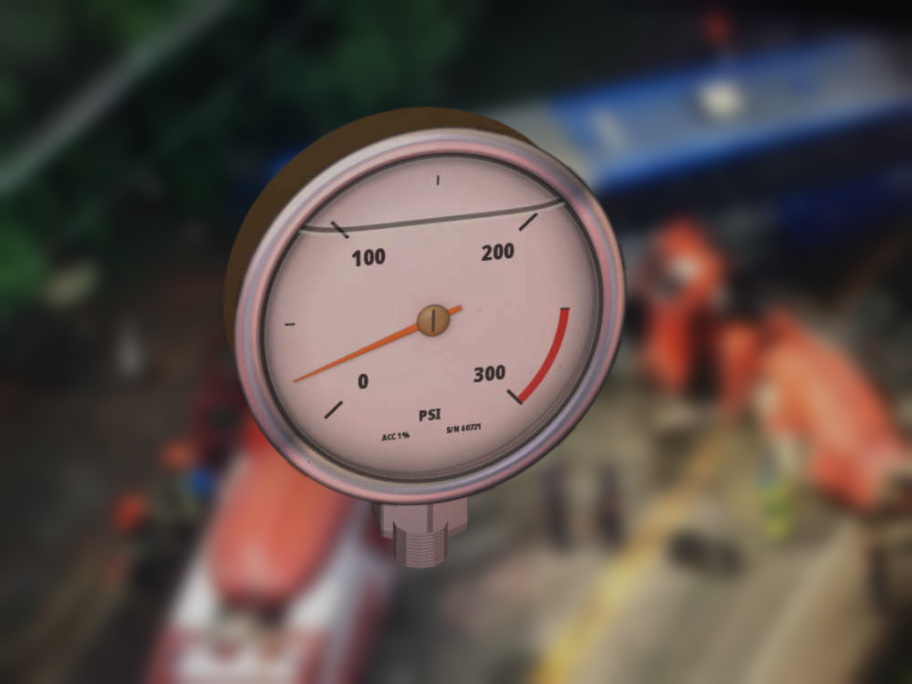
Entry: 25 psi
